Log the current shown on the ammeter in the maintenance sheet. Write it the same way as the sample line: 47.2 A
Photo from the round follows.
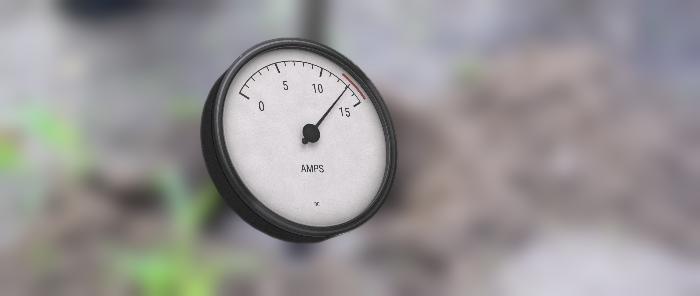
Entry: 13 A
